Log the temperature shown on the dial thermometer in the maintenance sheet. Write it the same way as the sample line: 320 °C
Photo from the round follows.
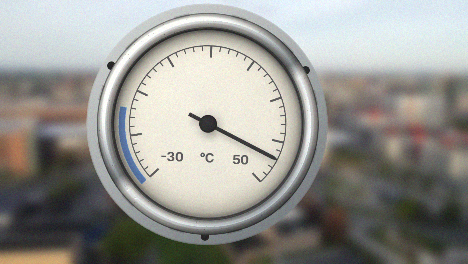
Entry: 44 °C
